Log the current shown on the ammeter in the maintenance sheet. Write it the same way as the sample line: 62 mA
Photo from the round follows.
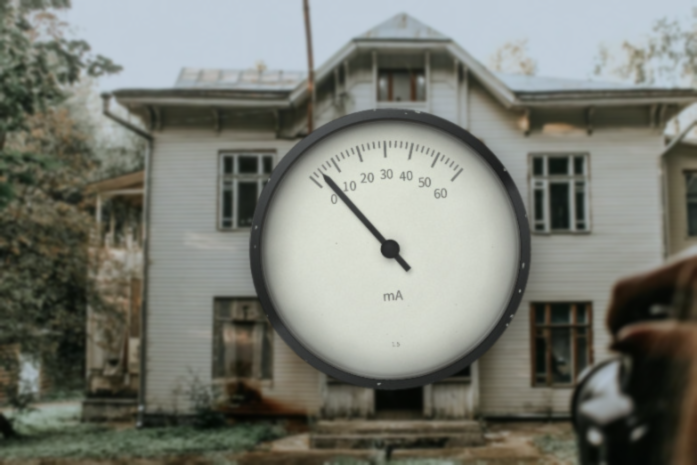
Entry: 4 mA
